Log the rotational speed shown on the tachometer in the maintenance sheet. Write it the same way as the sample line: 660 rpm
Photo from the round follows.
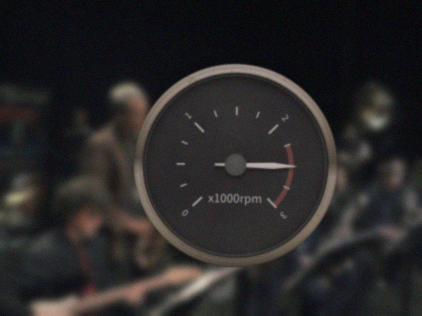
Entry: 2500 rpm
